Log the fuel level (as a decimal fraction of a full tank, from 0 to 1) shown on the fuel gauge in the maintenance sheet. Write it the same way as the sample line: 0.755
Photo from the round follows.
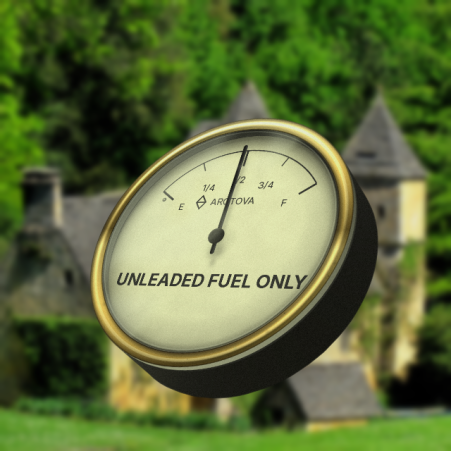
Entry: 0.5
